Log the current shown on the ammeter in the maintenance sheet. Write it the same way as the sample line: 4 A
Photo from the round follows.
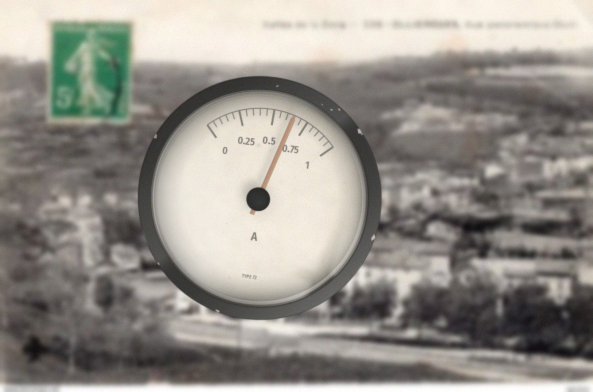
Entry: 0.65 A
